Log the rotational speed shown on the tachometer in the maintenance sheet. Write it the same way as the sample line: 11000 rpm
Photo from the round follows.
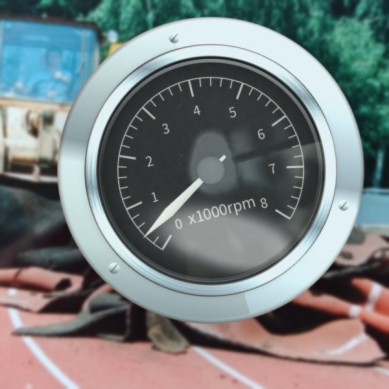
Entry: 400 rpm
